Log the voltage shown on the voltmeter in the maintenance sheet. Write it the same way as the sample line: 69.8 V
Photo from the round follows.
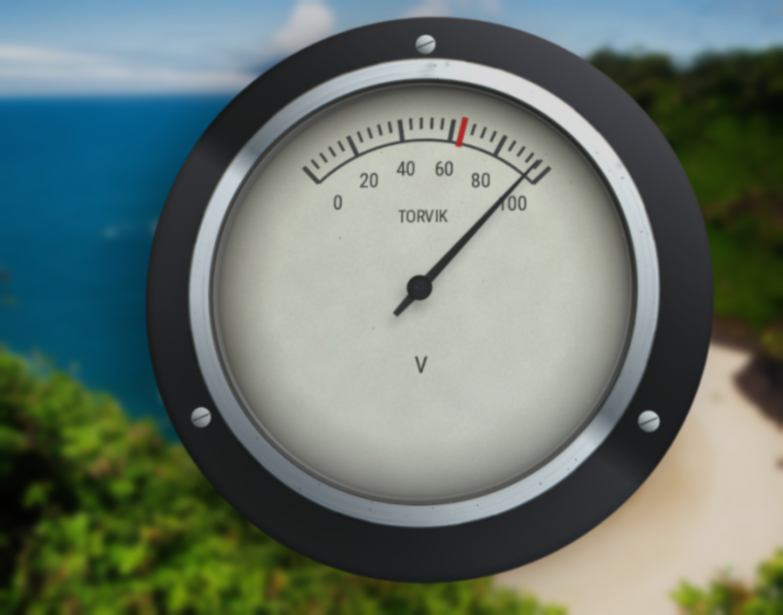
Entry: 96 V
